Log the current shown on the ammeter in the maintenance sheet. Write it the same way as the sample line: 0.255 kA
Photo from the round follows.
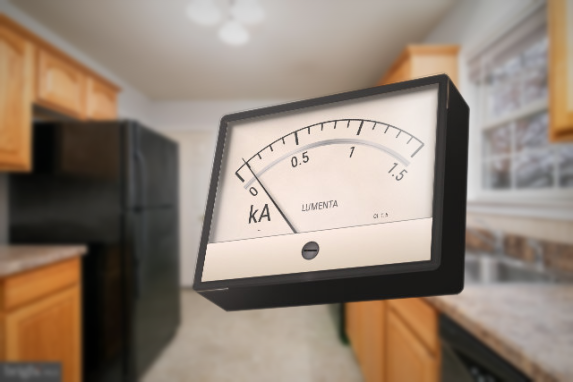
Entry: 0.1 kA
